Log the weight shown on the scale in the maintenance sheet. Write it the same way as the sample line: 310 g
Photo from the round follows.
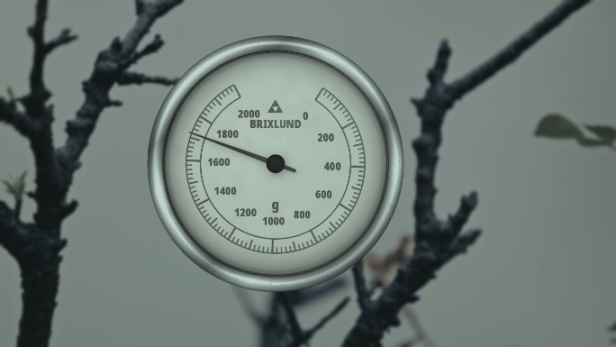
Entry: 1720 g
